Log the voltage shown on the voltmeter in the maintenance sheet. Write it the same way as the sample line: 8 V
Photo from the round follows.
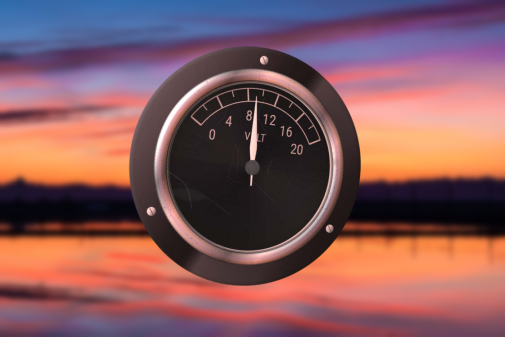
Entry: 9 V
